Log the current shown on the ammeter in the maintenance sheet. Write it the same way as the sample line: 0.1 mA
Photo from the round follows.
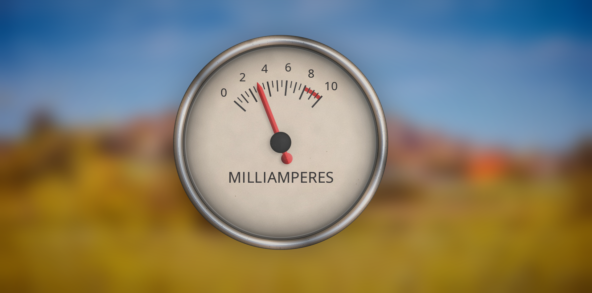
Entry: 3 mA
